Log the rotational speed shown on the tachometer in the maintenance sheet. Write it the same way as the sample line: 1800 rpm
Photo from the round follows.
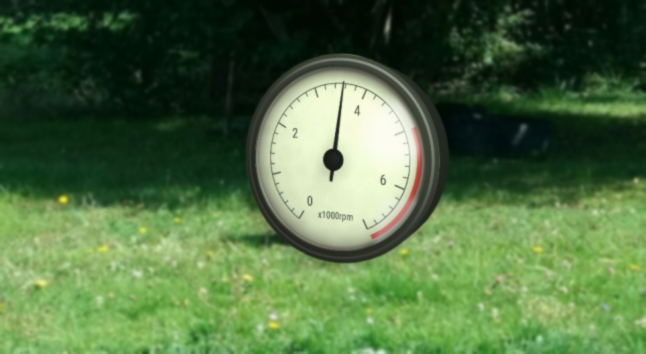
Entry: 3600 rpm
